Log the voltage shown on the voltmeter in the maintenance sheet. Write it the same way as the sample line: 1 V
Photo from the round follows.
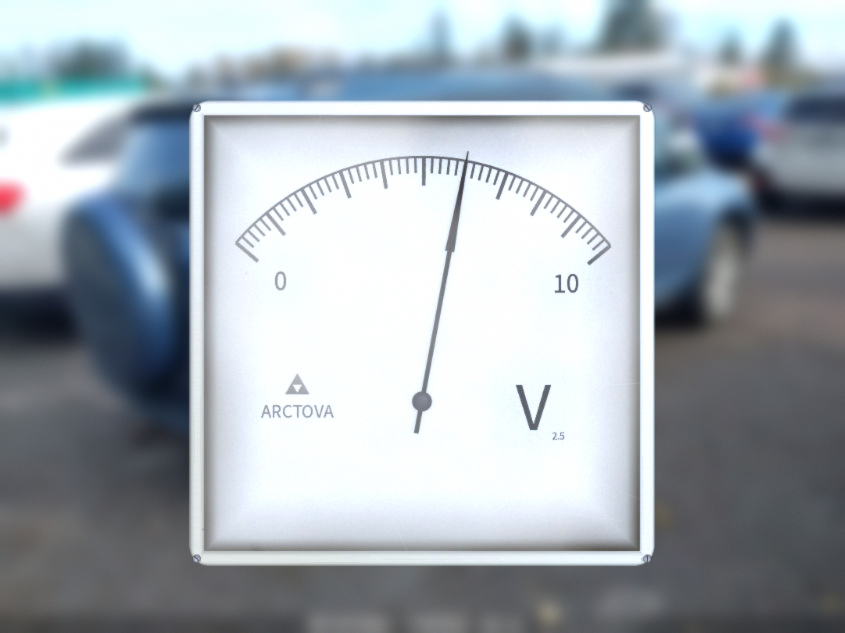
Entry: 6 V
